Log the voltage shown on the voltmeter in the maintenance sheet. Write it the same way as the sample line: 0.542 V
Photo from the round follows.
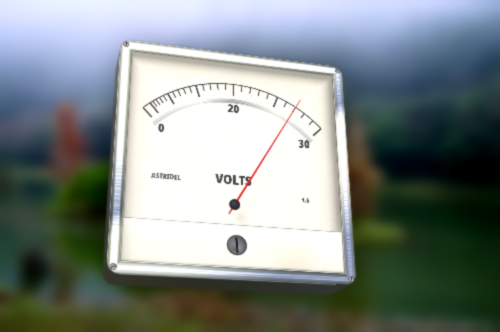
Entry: 27 V
